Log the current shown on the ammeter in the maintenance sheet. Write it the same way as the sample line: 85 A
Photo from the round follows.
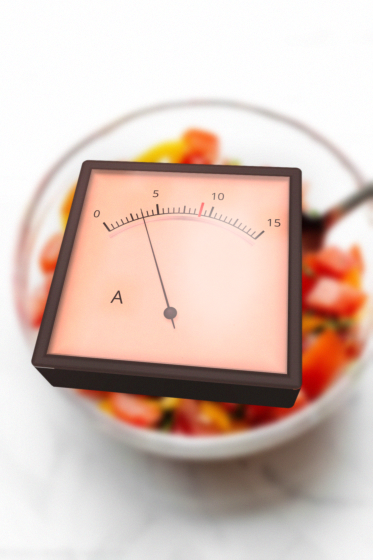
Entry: 3.5 A
